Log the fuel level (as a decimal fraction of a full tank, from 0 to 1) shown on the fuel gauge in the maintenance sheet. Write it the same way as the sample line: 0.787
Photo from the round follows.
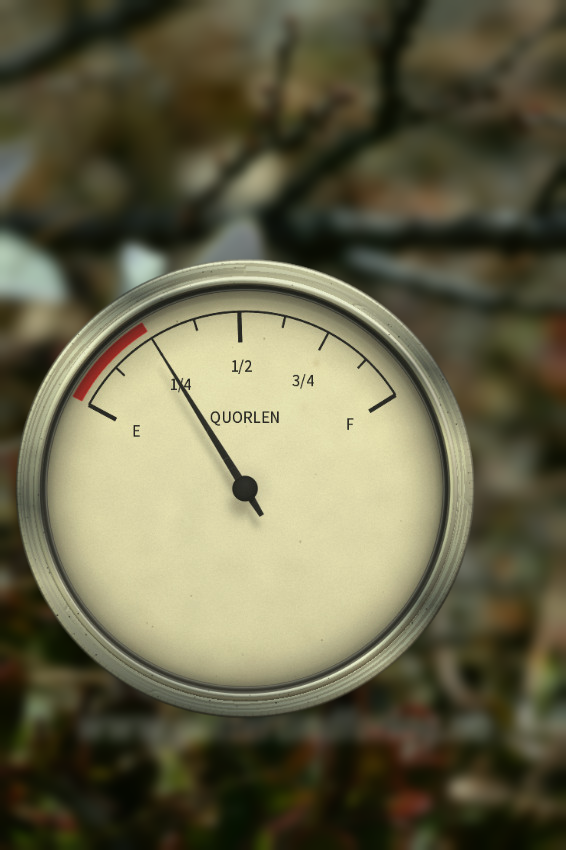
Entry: 0.25
